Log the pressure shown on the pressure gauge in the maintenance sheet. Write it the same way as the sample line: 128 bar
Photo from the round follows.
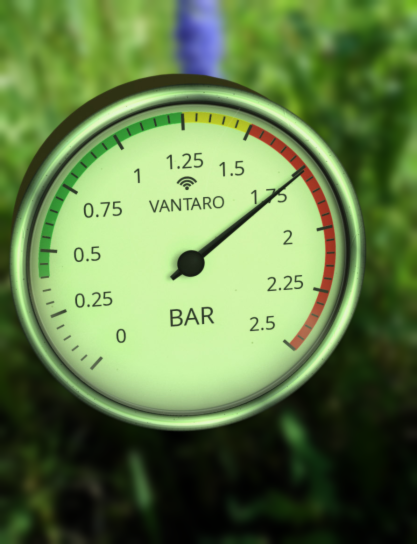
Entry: 1.75 bar
